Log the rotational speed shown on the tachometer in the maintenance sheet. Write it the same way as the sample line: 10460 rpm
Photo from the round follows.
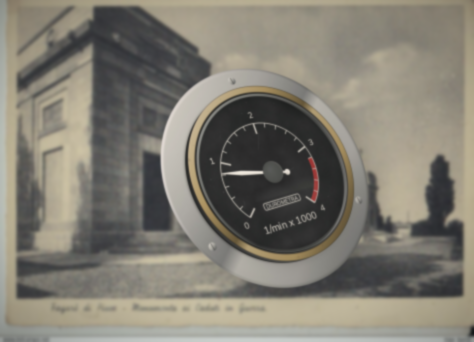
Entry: 800 rpm
